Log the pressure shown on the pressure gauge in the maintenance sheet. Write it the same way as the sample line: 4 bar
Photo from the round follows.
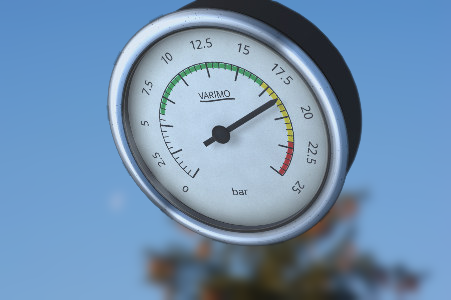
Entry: 18.5 bar
